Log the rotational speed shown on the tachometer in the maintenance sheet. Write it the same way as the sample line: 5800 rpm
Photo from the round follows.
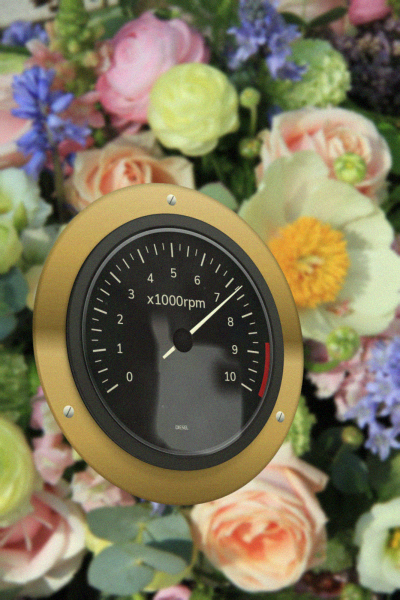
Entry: 7250 rpm
